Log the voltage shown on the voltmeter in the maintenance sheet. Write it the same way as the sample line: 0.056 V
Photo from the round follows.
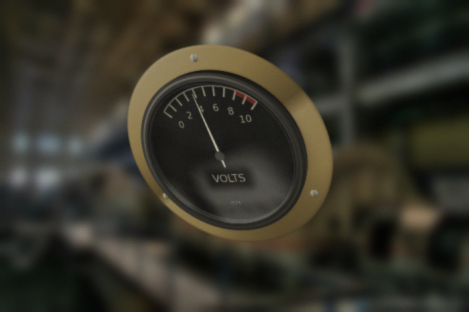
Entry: 4 V
